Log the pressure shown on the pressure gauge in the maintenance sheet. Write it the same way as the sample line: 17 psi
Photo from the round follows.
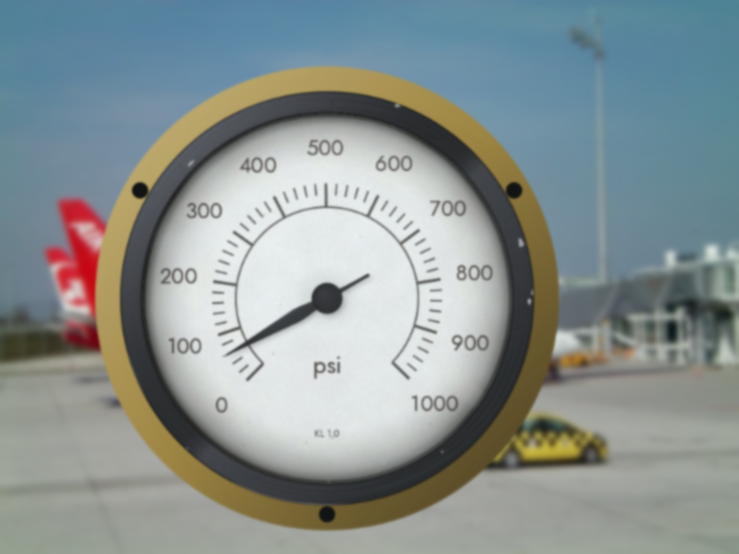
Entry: 60 psi
